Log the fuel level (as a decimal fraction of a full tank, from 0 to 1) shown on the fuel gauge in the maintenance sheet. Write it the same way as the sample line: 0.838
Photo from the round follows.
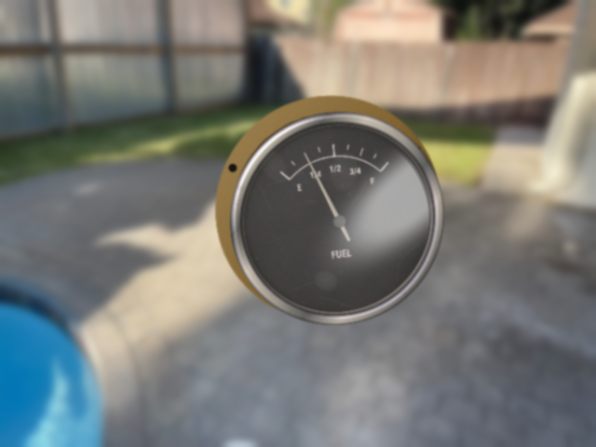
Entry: 0.25
